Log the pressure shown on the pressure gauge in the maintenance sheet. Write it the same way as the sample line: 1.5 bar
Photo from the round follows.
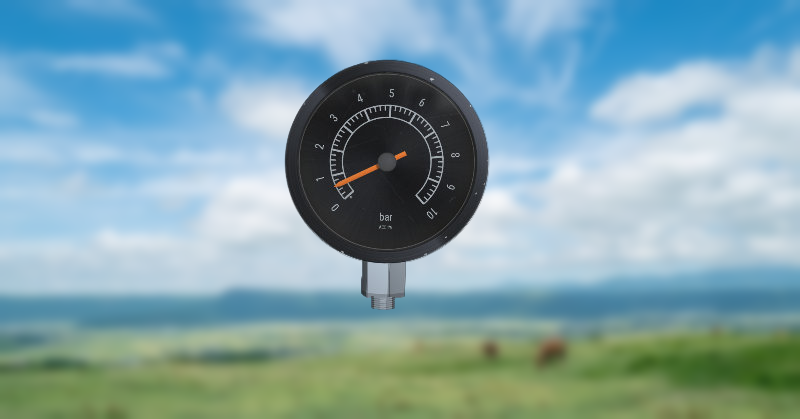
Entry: 0.6 bar
